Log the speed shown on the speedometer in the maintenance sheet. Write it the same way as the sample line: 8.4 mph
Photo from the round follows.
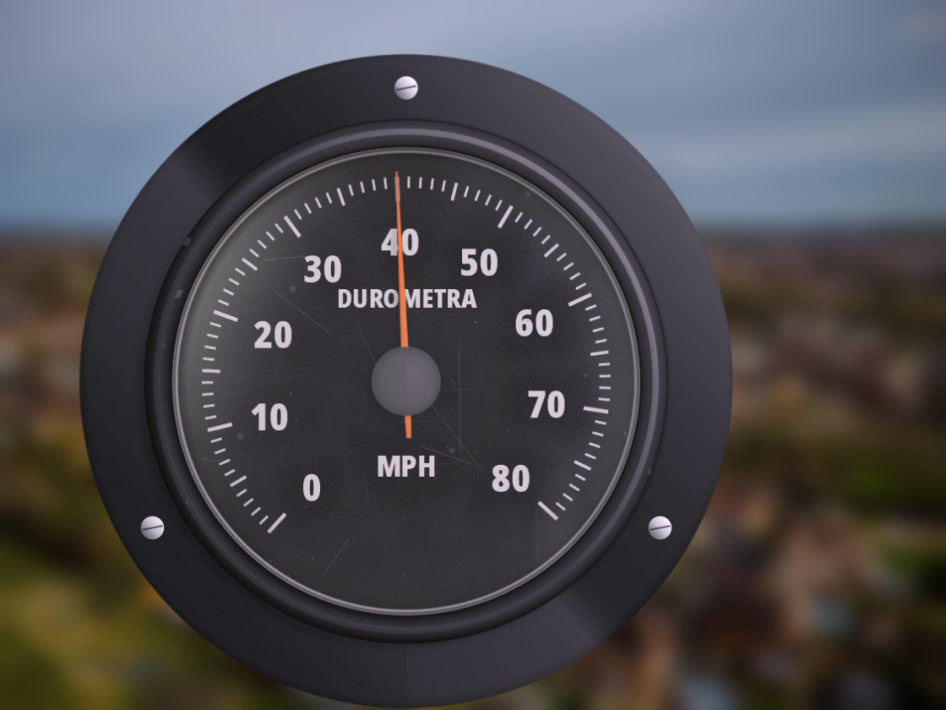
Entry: 40 mph
